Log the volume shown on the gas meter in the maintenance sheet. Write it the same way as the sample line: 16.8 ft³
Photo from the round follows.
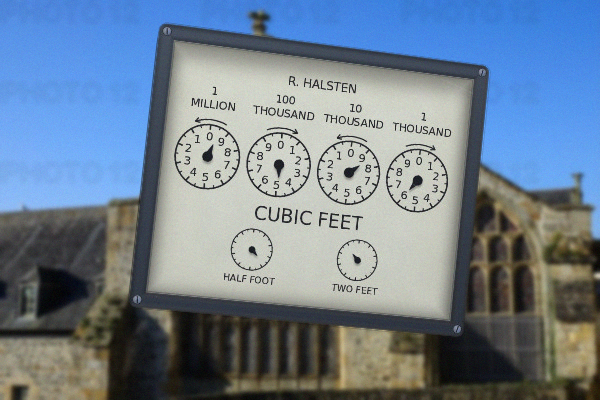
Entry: 948600 ft³
